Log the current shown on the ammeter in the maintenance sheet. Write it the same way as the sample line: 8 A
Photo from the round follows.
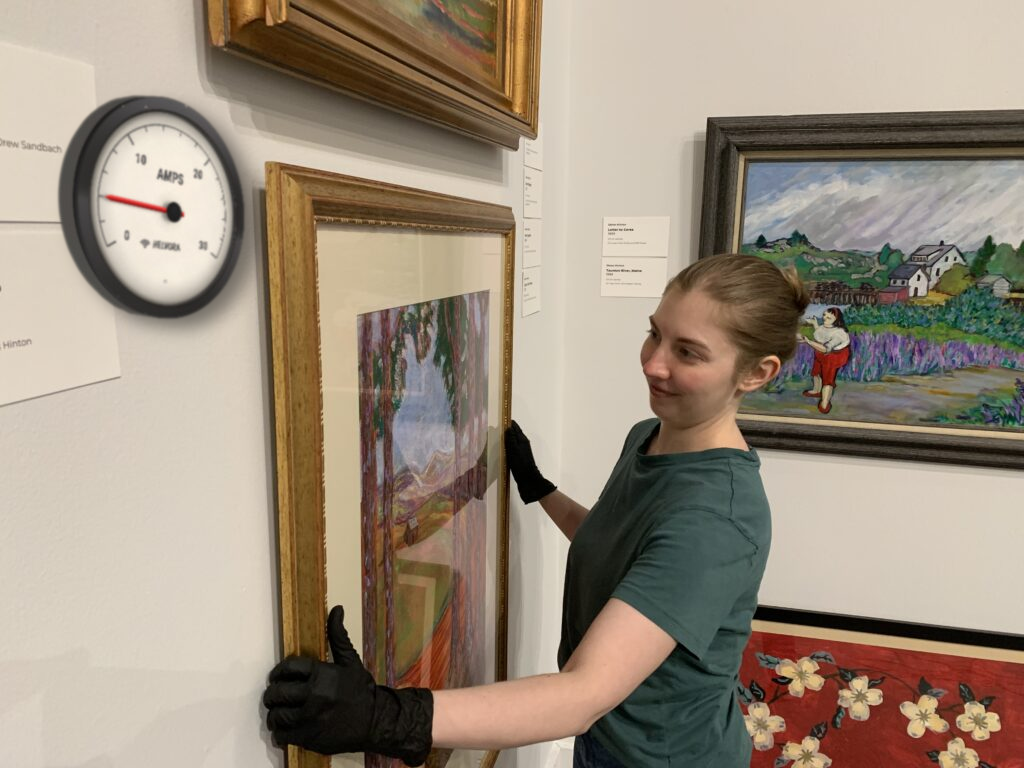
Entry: 4 A
